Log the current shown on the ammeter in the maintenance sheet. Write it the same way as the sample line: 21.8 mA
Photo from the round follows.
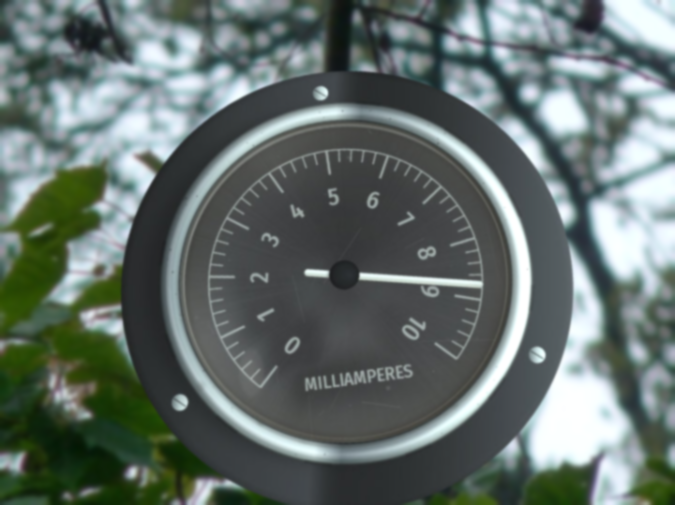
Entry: 8.8 mA
